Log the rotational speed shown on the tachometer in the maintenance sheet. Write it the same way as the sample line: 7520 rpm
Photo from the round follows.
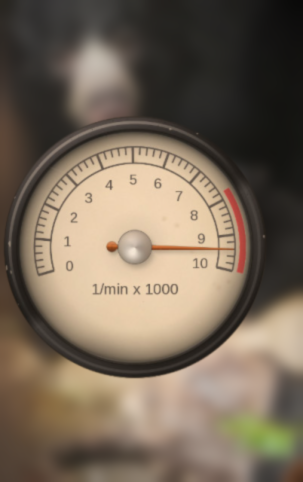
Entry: 9400 rpm
